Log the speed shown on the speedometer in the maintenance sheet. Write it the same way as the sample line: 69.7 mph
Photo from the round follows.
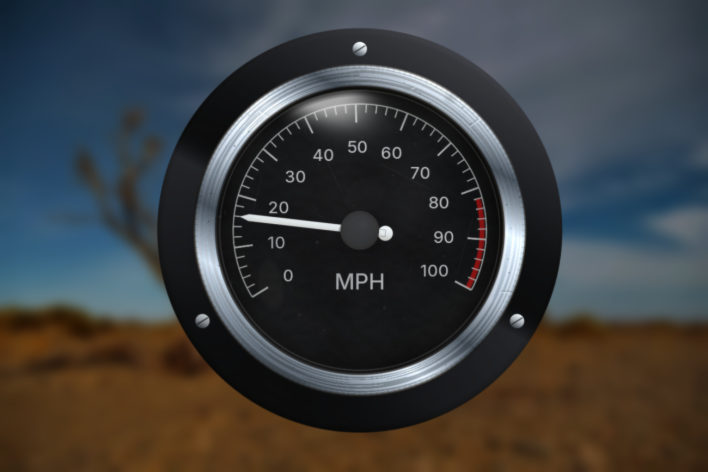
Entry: 16 mph
